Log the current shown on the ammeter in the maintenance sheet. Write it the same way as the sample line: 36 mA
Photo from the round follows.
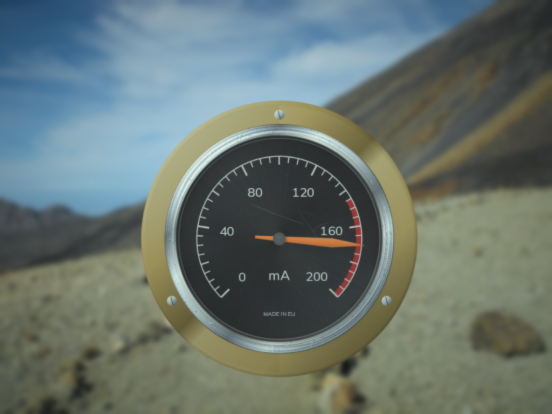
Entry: 170 mA
